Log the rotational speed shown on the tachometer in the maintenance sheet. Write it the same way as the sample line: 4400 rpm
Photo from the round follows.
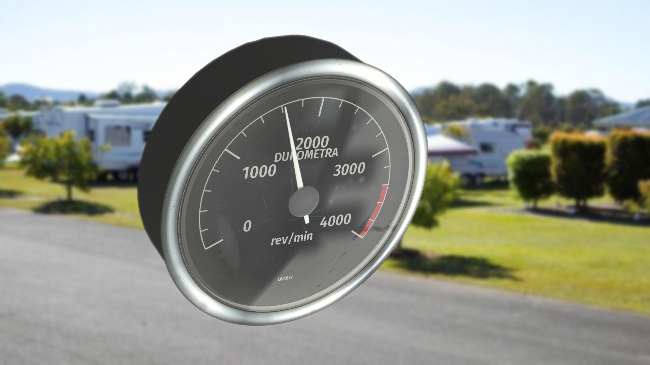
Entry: 1600 rpm
